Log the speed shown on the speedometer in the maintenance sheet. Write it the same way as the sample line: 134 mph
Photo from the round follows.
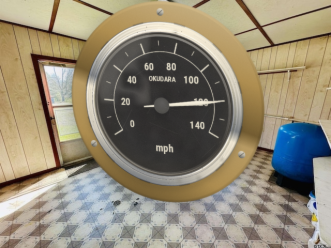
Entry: 120 mph
